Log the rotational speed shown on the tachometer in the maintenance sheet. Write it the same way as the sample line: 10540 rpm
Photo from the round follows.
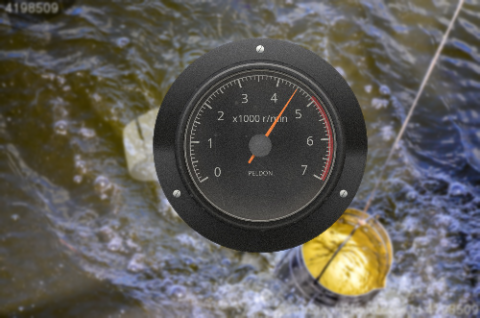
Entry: 4500 rpm
